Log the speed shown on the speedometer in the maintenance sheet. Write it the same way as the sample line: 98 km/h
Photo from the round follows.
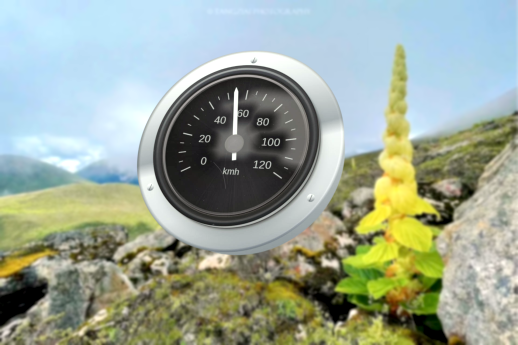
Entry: 55 km/h
